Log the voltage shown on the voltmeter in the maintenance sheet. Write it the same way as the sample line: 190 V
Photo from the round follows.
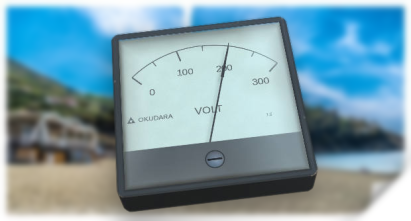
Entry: 200 V
